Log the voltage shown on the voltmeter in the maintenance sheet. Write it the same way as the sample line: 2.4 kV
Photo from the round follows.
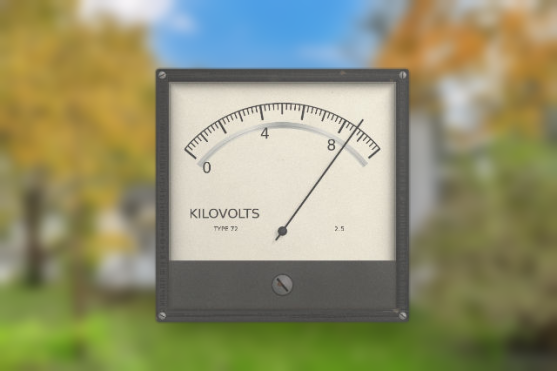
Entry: 8.6 kV
